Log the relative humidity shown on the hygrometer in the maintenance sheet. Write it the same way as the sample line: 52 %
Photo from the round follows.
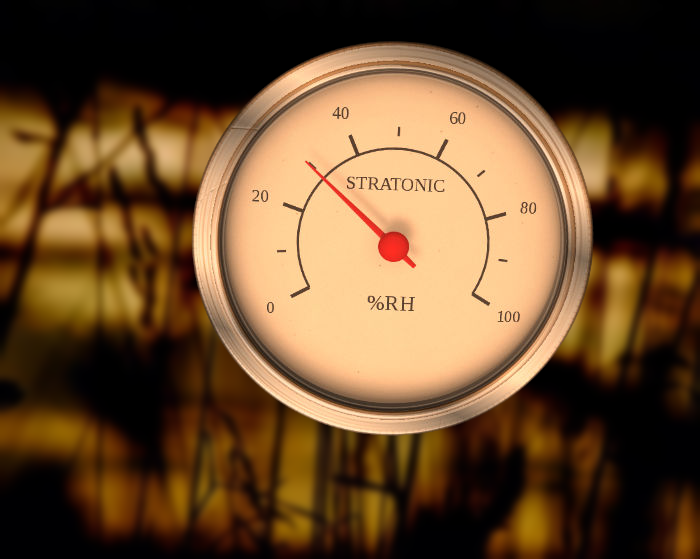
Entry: 30 %
